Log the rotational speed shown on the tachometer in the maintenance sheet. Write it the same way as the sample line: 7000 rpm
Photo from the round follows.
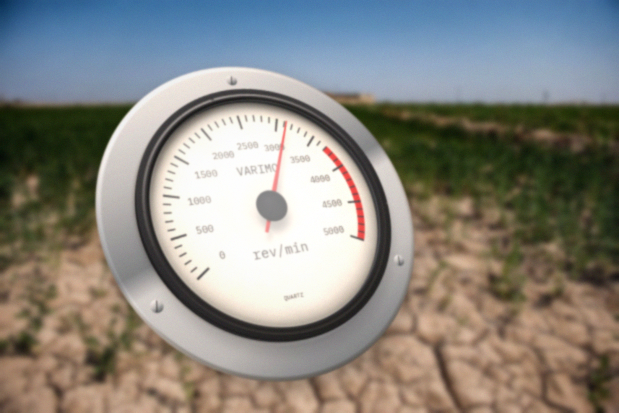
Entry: 3100 rpm
